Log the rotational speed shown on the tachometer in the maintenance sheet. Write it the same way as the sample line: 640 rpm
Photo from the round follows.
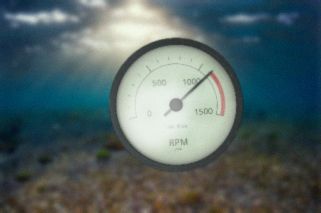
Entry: 1100 rpm
